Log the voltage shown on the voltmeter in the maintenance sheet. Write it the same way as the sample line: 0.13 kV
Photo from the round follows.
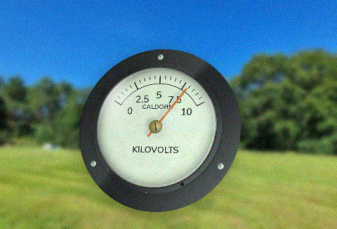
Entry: 8 kV
